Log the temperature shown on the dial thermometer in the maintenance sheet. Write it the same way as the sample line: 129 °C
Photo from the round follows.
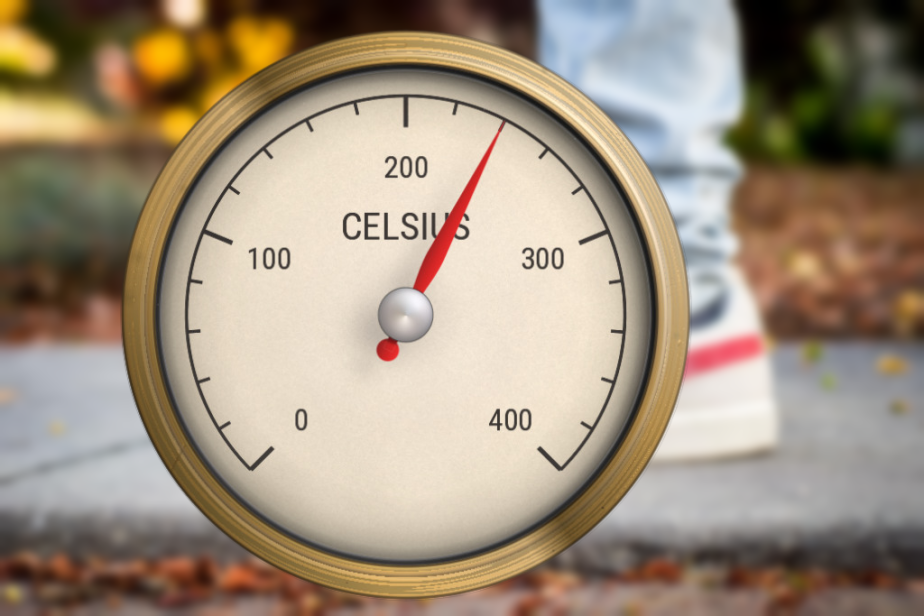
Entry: 240 °C
